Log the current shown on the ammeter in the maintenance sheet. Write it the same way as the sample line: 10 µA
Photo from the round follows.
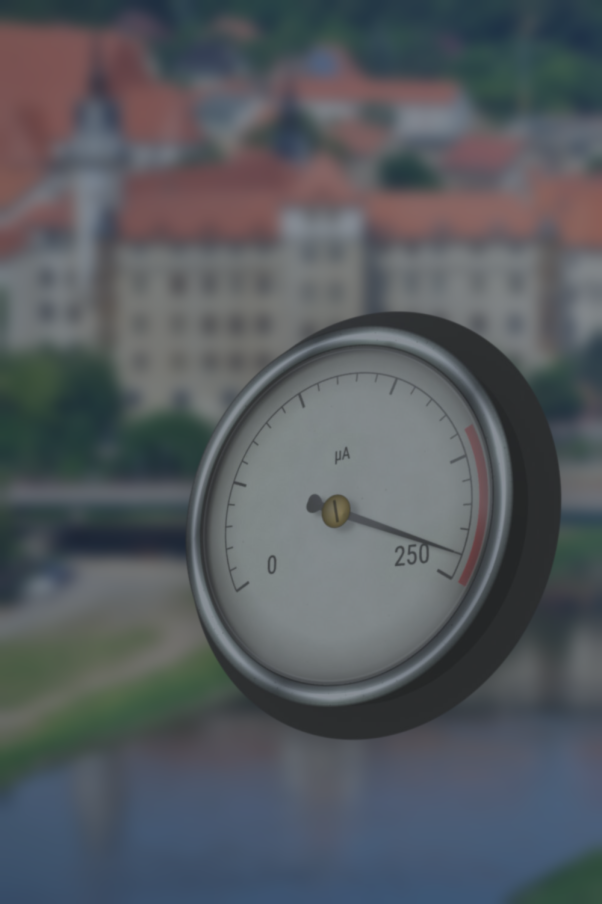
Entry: 240 µA
